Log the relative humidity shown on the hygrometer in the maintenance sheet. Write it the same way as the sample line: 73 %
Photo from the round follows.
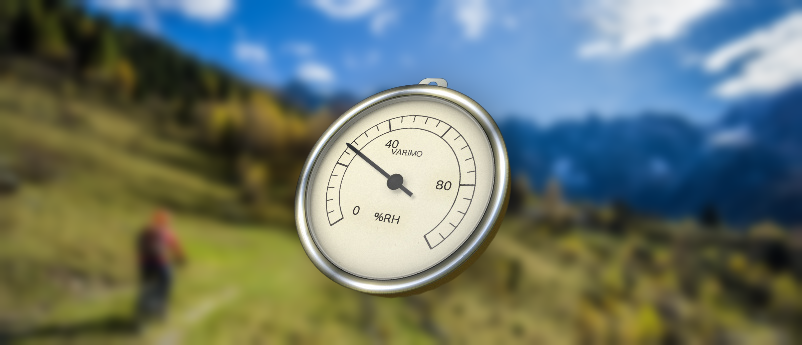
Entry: 26 %
